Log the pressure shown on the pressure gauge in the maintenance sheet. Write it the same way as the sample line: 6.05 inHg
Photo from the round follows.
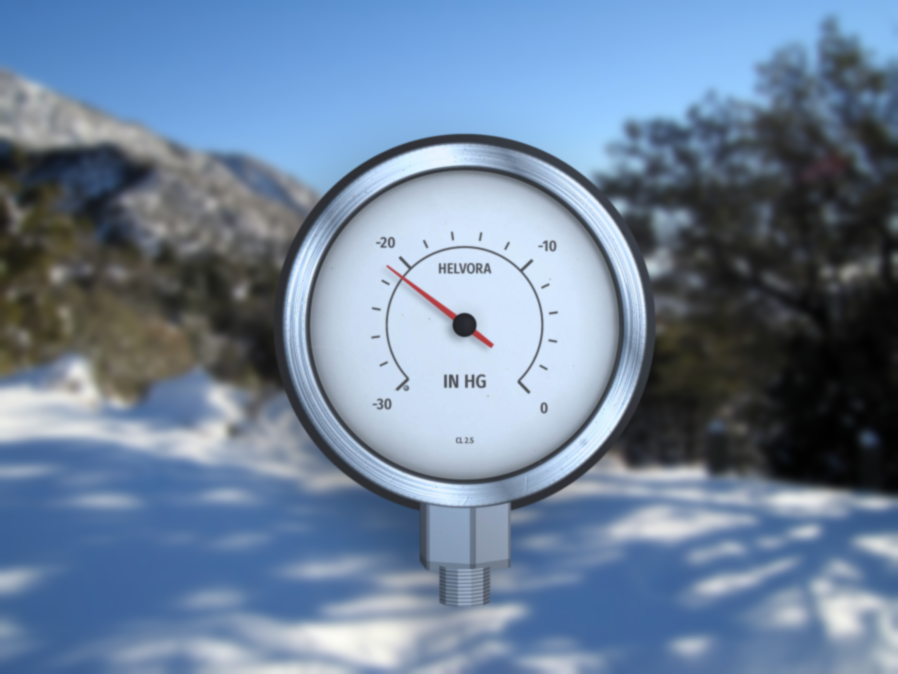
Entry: -21 inHg
